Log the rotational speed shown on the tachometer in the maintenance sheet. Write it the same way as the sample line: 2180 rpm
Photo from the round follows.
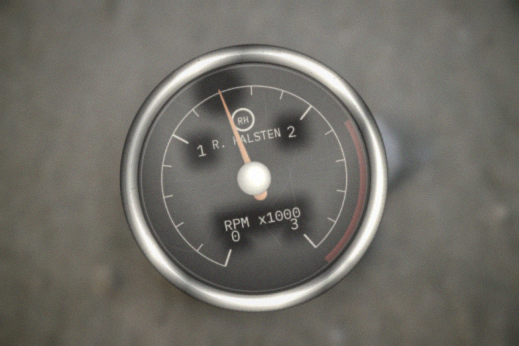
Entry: 1400 rpm
